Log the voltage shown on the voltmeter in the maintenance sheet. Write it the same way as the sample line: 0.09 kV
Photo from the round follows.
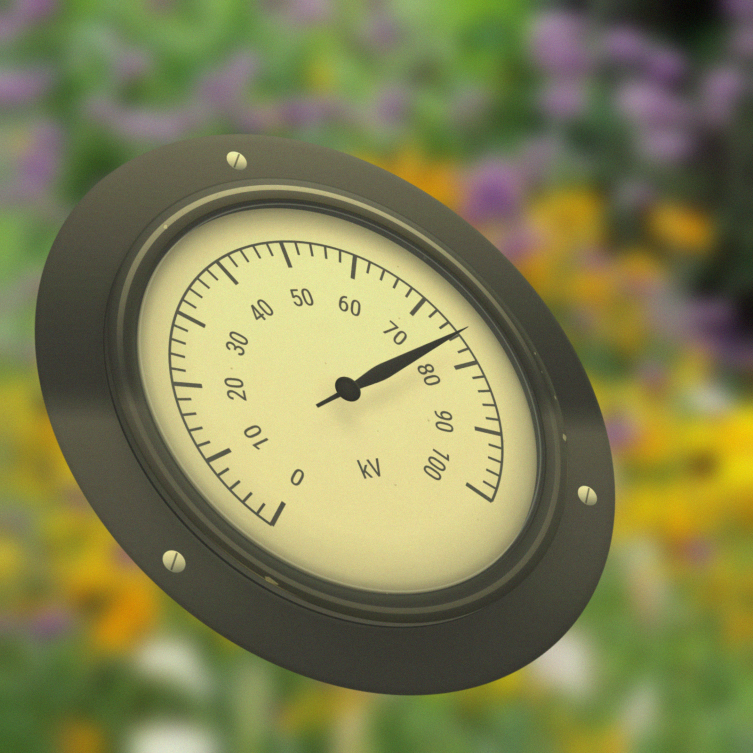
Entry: 76 kV
